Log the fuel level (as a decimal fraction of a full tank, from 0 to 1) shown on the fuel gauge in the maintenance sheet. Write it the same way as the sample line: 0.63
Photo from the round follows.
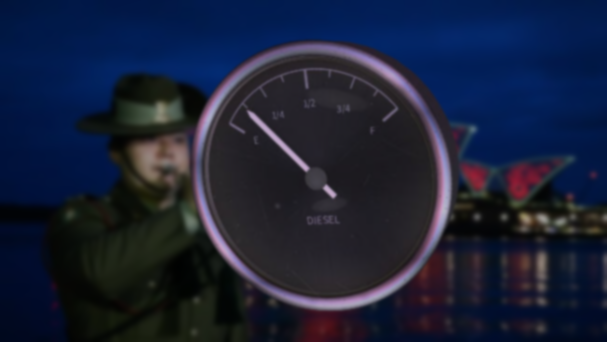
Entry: 0.125
